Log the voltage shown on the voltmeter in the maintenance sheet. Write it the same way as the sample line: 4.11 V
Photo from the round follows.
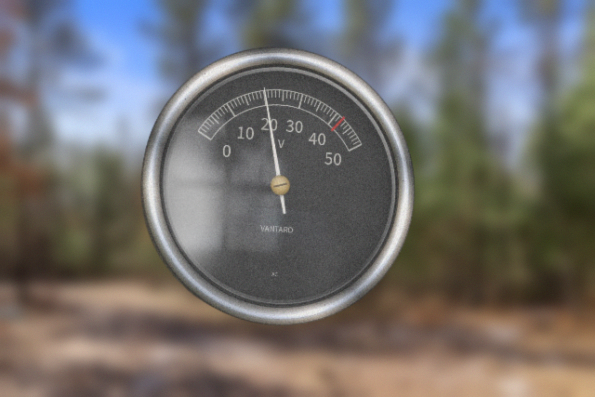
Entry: 20 V
